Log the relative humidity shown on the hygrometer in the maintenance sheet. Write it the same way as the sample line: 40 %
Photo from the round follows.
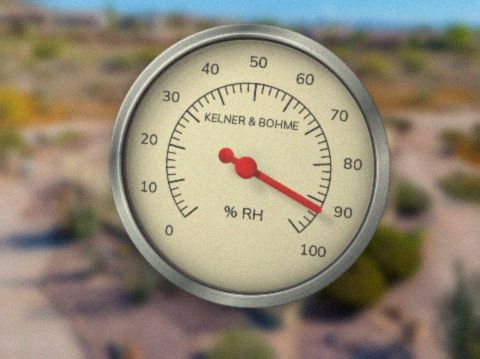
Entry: 92 %
